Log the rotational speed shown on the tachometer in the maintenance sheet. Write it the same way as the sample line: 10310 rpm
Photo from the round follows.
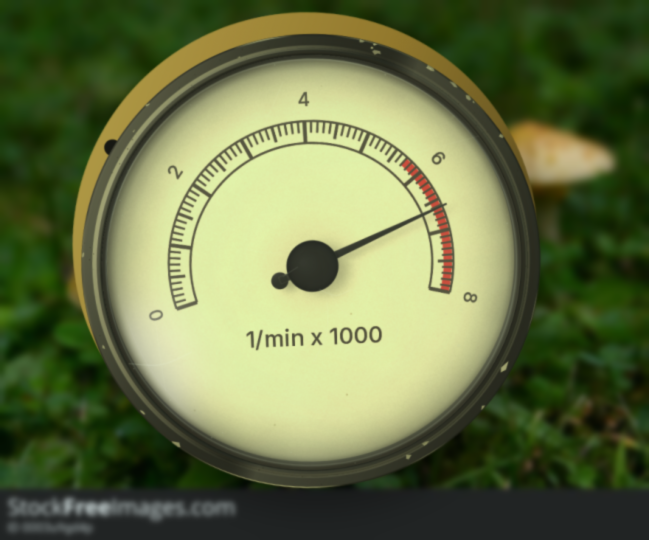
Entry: 6600 rpm
